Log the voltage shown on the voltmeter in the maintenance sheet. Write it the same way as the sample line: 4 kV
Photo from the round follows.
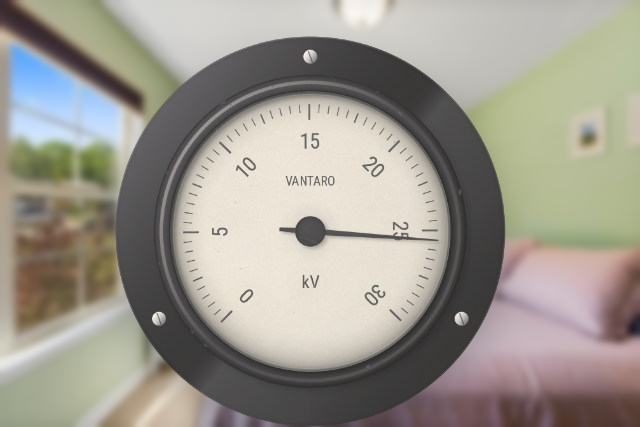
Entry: 25.5 kV
